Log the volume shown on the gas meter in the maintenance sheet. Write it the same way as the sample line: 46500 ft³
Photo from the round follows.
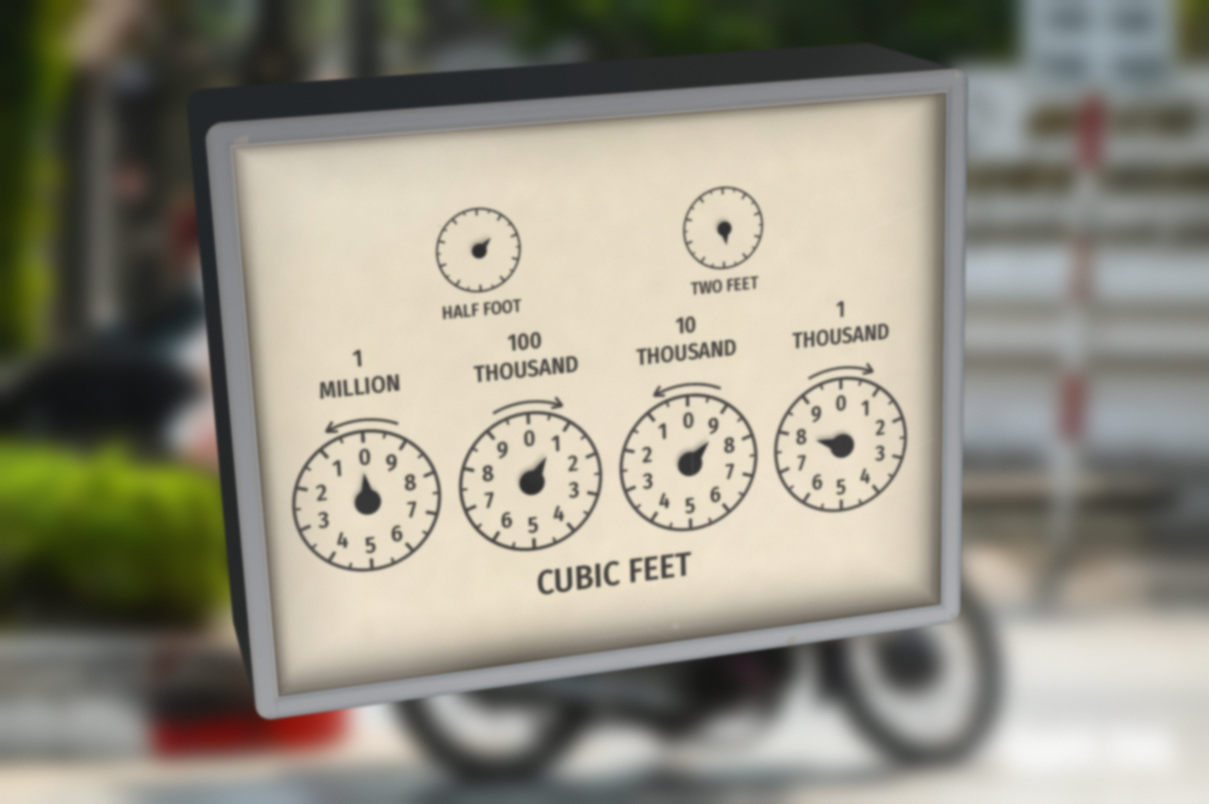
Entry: 8800 ft³
